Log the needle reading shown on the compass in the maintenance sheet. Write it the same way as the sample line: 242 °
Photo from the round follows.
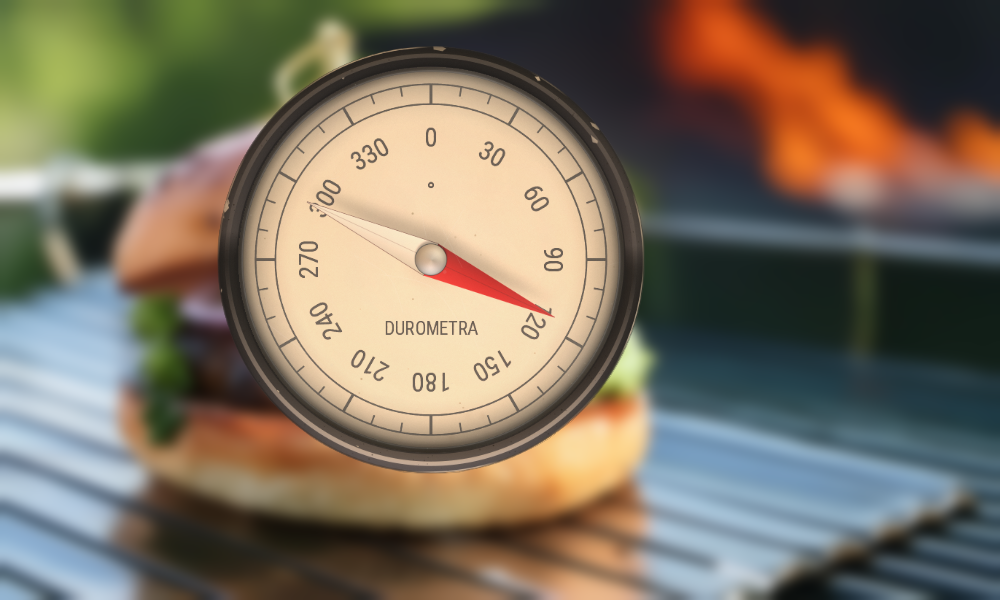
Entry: 115 °
